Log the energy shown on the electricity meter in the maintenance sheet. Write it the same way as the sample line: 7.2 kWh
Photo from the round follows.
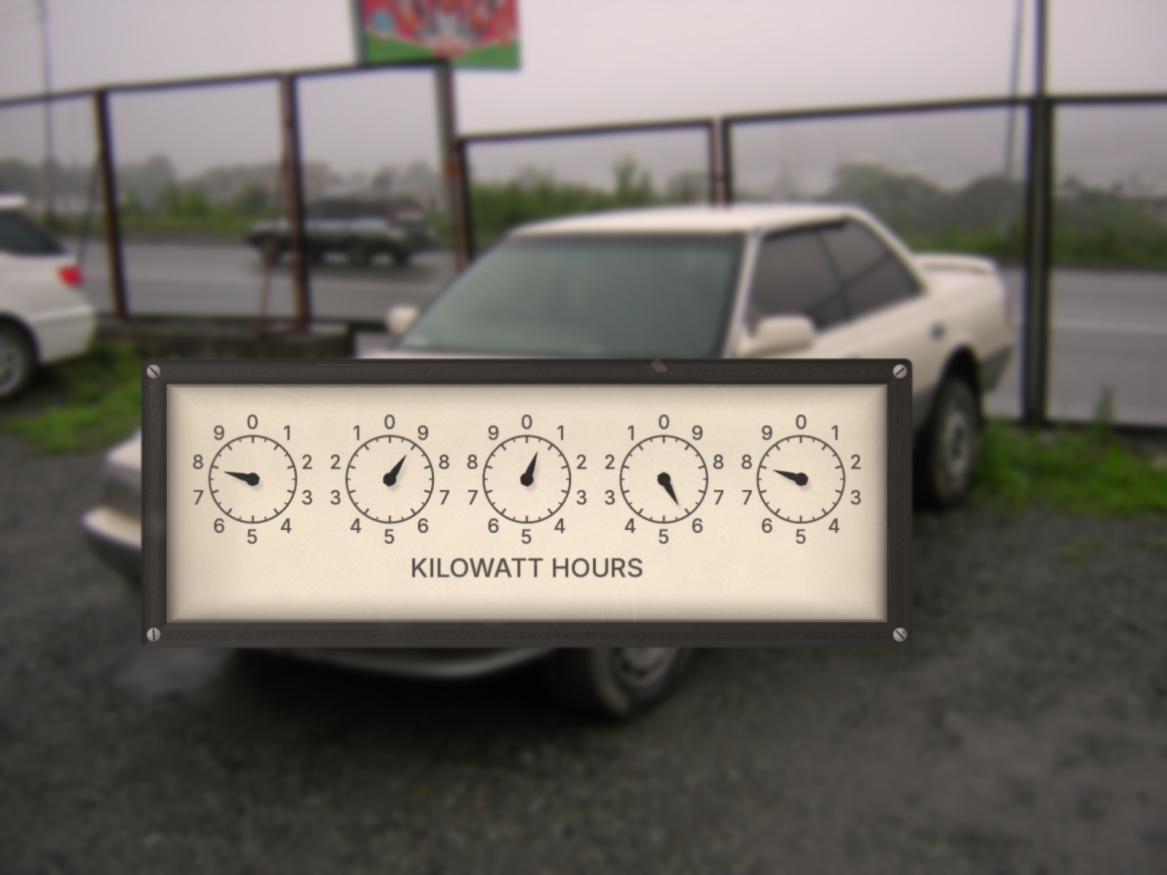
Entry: 79058 kWh
